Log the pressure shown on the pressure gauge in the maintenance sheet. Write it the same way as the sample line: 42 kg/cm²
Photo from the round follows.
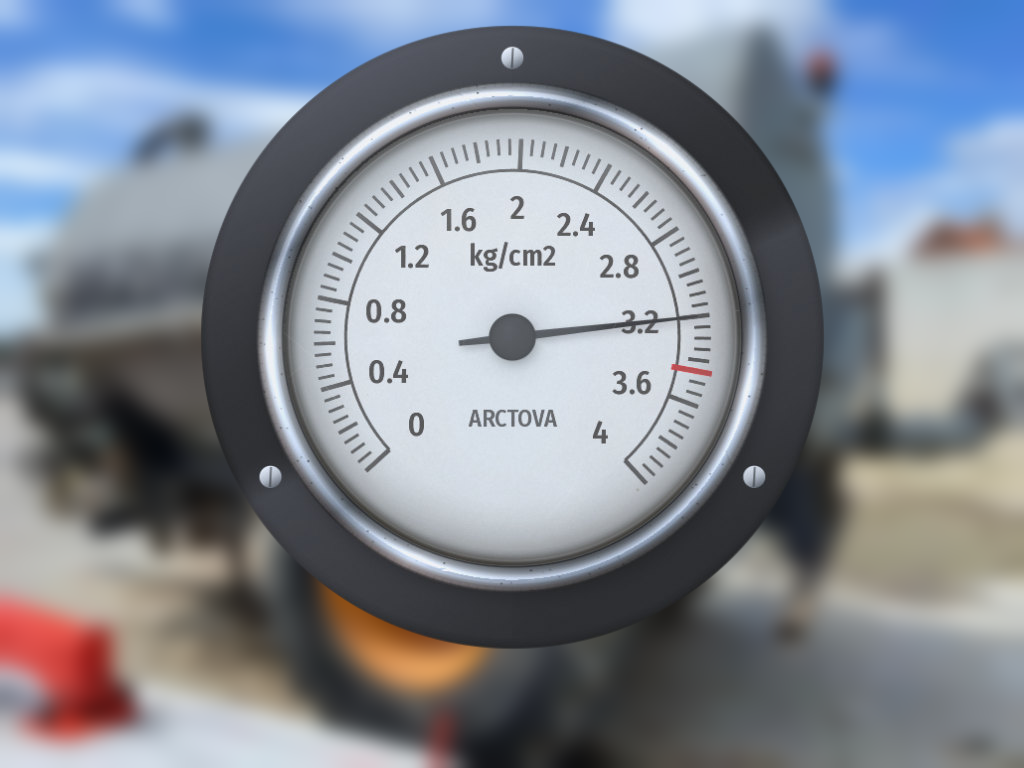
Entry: 3.2 kg/cm²
